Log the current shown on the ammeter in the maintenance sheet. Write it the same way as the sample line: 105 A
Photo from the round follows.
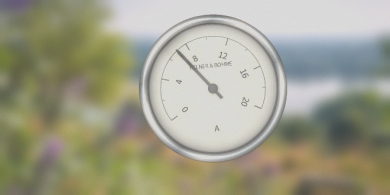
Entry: 7 A
